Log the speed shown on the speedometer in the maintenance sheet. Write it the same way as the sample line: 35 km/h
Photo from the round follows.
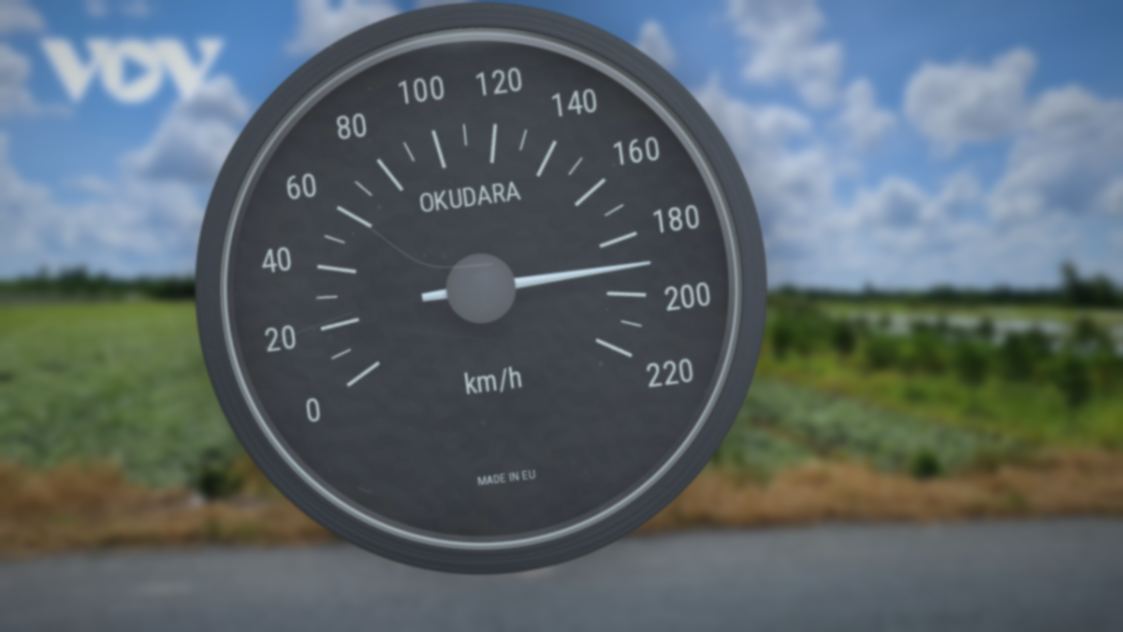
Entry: 190 km/h
